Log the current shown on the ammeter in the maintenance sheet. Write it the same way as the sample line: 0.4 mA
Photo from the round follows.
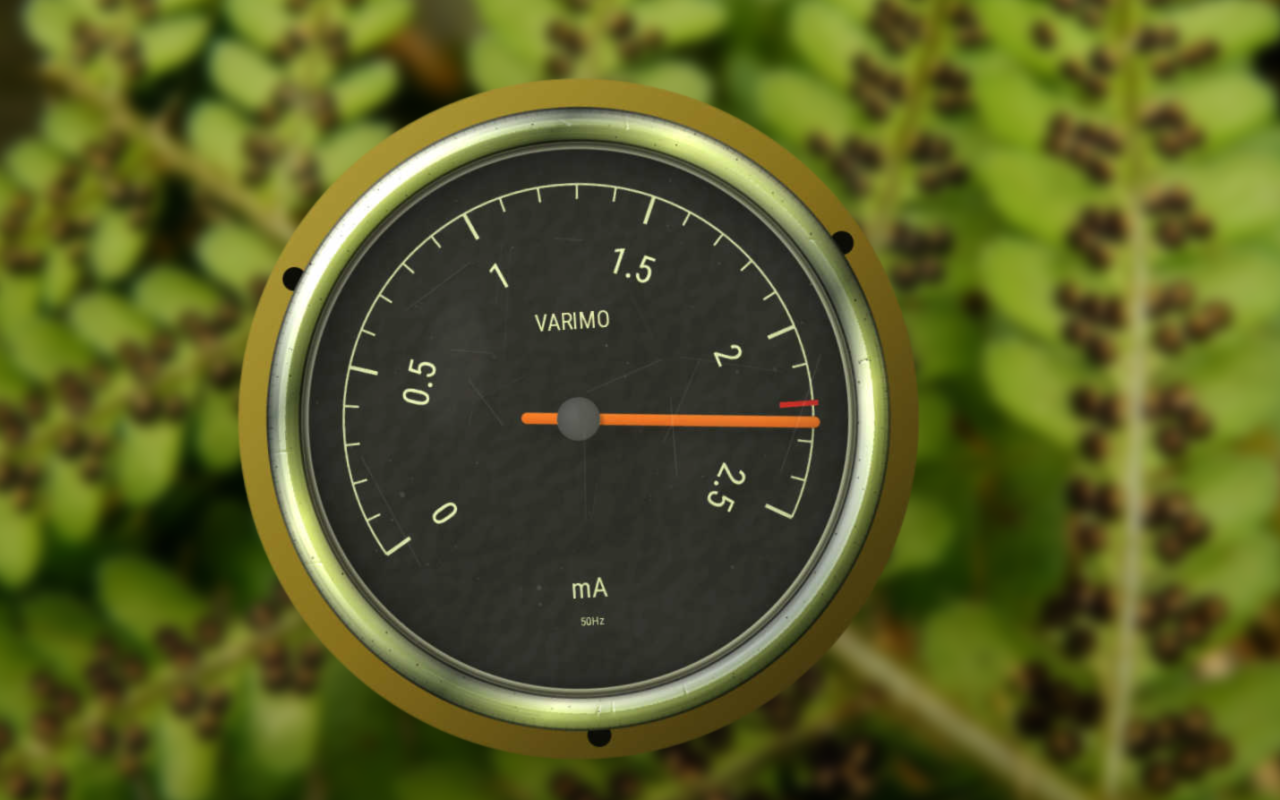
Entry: 2.25 mA
